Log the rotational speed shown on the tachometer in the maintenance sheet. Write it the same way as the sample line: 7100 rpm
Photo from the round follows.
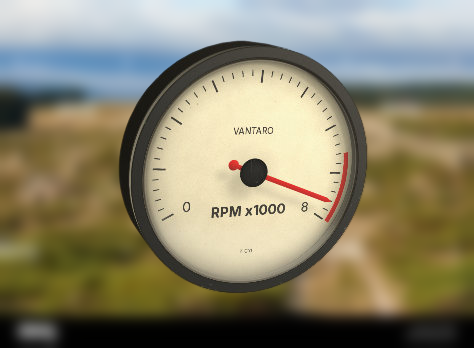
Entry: 7600 rpm
